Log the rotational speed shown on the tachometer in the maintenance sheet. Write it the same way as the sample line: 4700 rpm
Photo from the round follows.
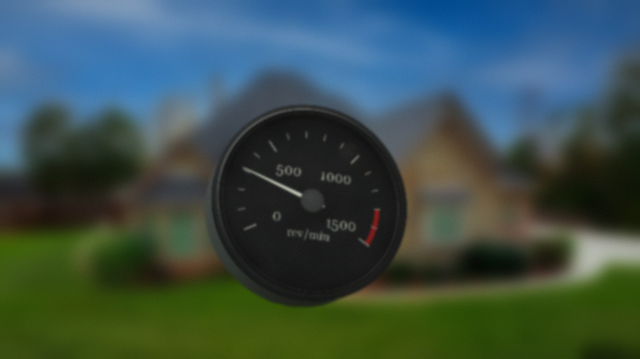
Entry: 300 rpm
